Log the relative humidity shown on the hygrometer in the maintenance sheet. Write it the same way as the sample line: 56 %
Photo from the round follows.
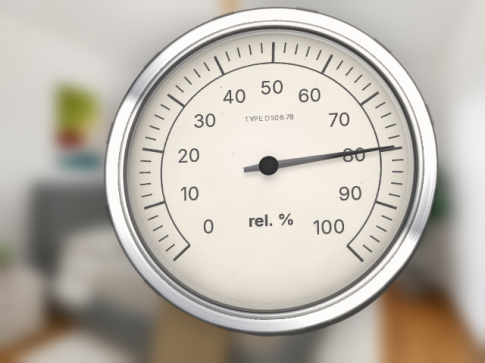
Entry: 80 %
